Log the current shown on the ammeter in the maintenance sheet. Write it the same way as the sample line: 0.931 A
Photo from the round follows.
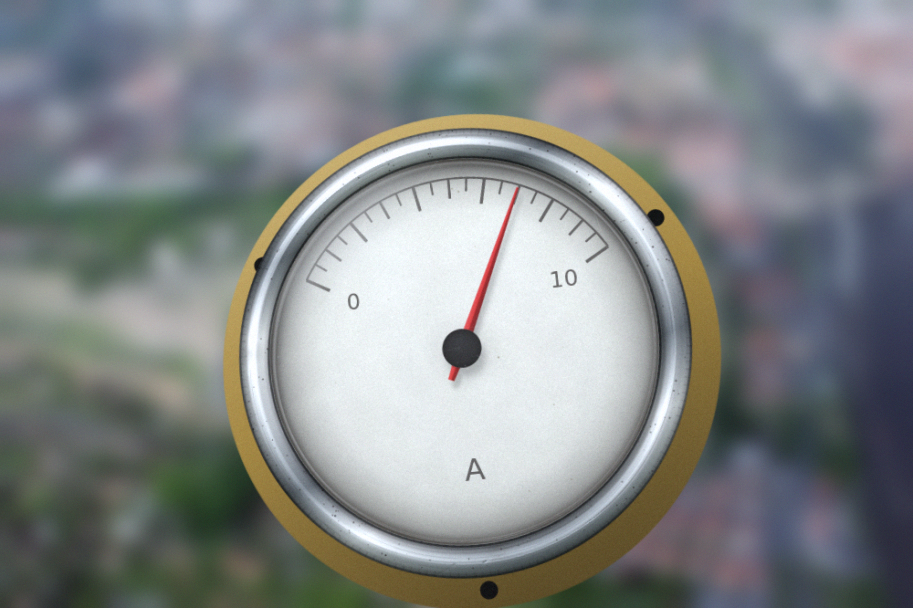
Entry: 7 A
